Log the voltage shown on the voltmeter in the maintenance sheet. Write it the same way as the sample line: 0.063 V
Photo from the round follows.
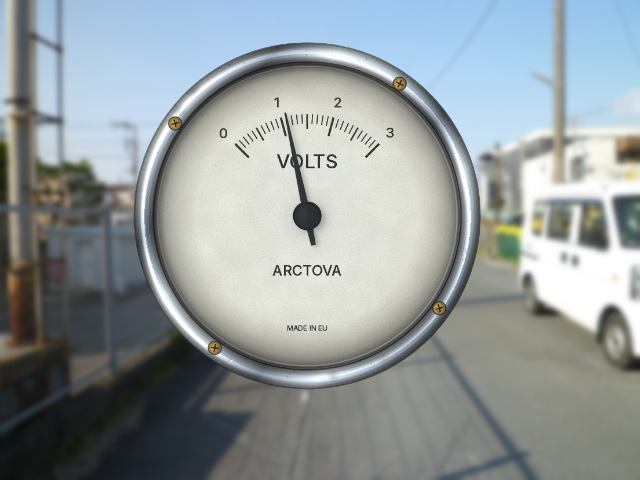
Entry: 1.1 V
